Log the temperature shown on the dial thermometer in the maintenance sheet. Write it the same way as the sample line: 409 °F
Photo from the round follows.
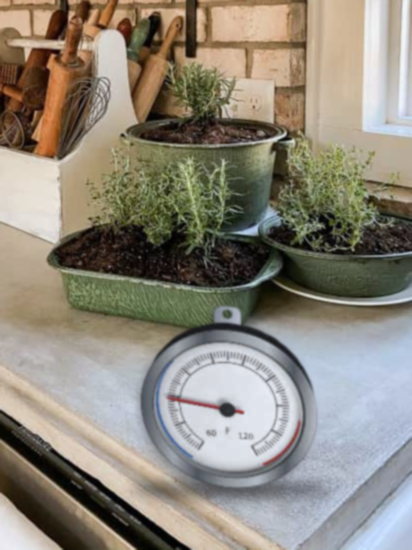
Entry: -20 °F
